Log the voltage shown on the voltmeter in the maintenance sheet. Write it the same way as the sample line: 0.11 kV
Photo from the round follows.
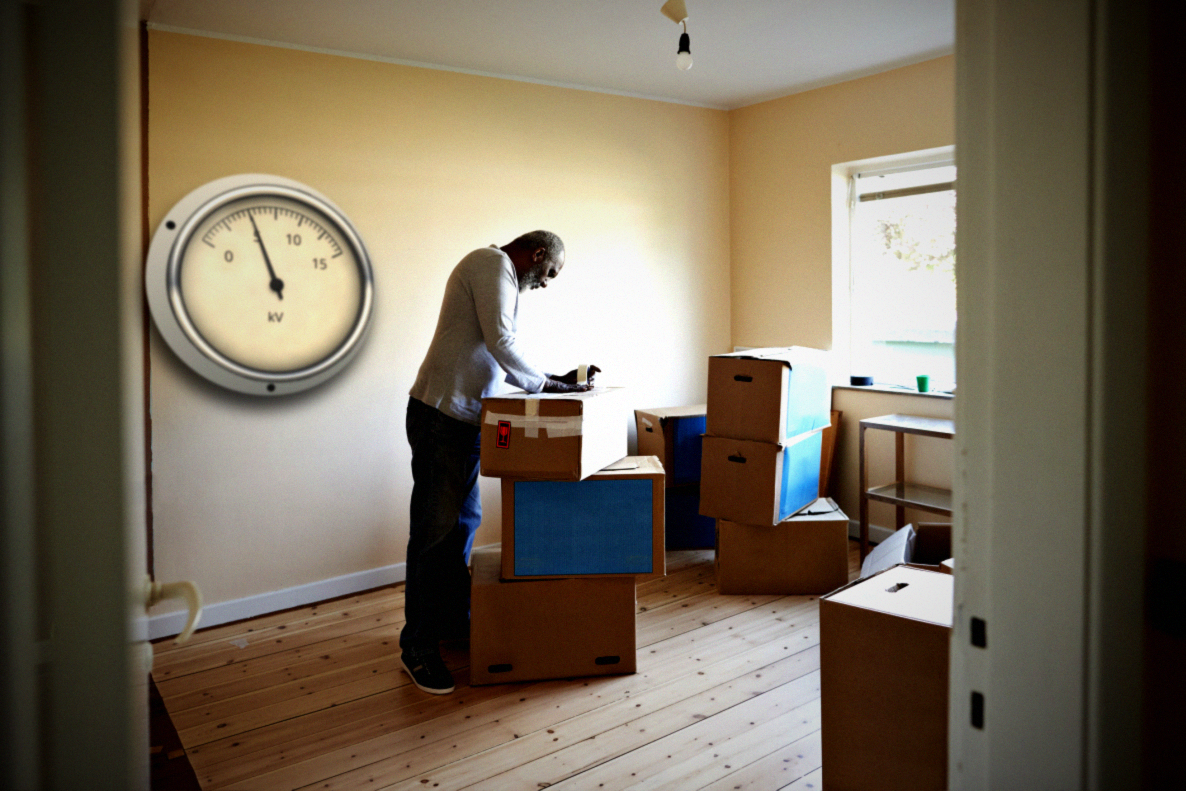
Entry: 5 kV
